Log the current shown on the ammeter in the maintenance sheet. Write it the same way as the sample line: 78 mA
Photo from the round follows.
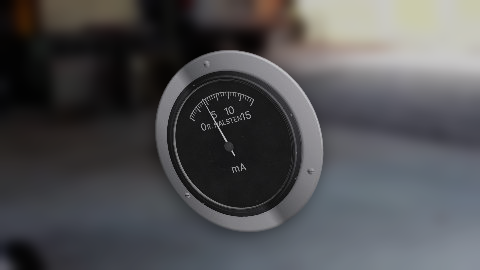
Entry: 5 mA
